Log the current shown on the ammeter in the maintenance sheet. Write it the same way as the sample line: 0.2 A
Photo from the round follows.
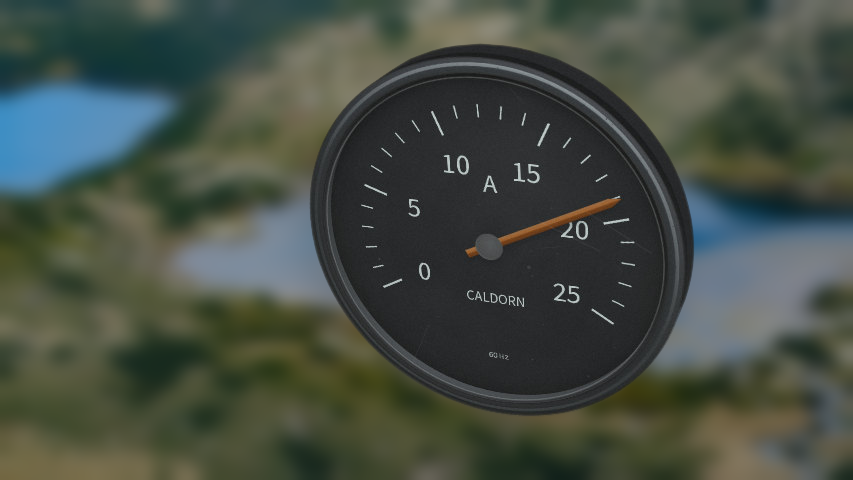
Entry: 19 A
